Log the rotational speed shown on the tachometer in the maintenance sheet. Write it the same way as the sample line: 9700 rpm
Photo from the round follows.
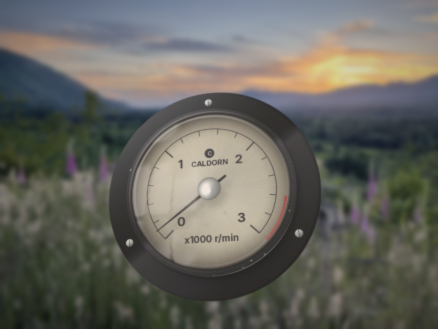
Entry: 100 rpm
